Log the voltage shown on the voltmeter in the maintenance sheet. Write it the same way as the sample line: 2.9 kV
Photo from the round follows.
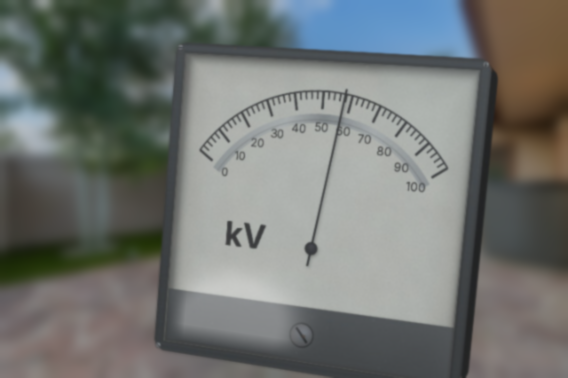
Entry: 58 kV
